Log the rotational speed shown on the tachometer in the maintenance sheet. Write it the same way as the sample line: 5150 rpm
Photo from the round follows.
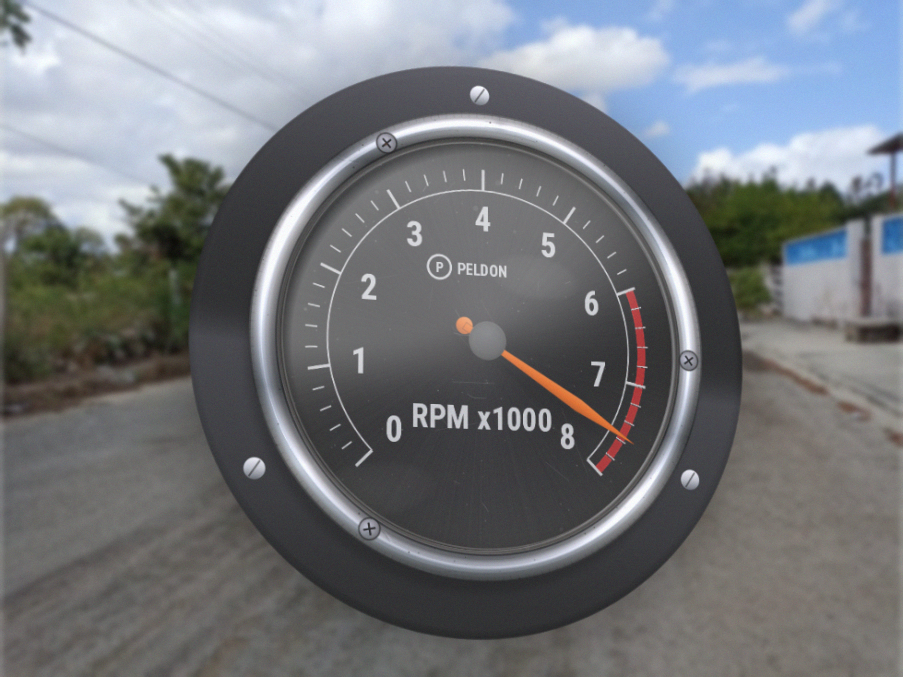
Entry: 7600 rpm
